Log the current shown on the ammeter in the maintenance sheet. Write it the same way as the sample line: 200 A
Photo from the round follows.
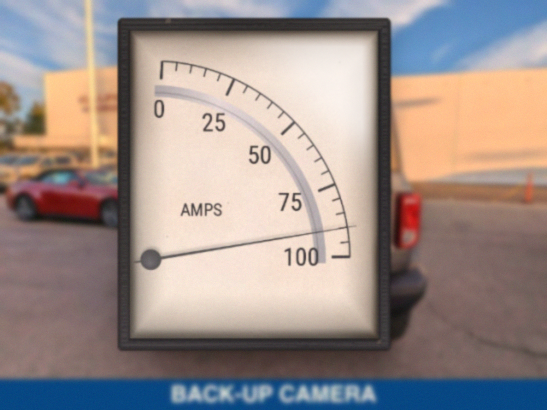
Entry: 90 A
